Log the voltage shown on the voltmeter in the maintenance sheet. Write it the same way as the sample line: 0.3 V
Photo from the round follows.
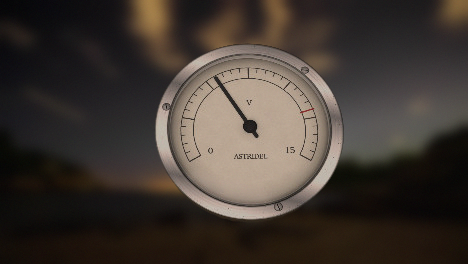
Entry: 5.5 V
